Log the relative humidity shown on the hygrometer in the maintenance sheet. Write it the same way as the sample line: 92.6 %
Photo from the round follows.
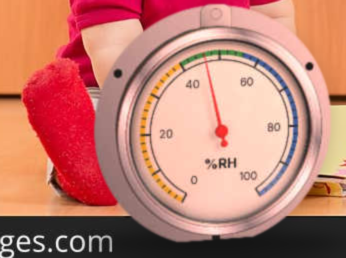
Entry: 46 %
